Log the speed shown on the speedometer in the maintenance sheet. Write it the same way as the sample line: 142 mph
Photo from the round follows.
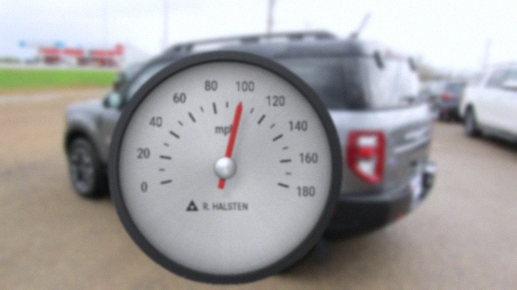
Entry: 100 mph
